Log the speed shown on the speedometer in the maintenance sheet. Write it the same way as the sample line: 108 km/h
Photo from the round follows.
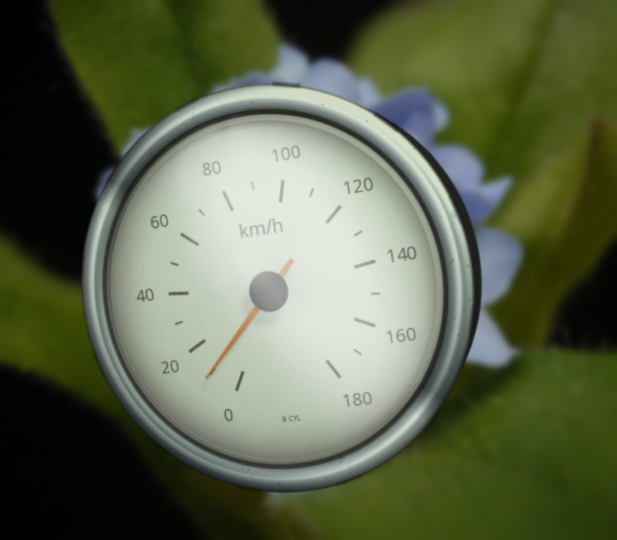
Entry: 10 km/h
